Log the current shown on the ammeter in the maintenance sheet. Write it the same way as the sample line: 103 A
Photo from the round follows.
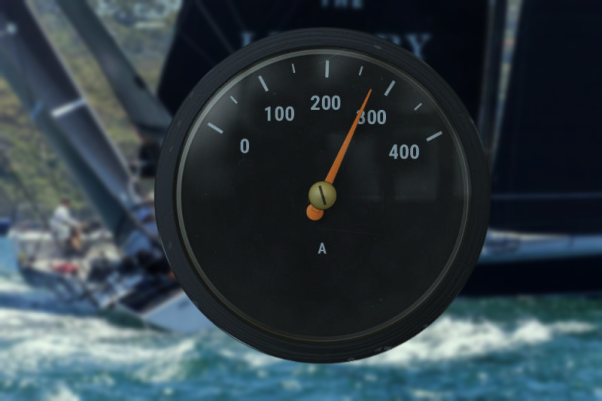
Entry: 275 A
